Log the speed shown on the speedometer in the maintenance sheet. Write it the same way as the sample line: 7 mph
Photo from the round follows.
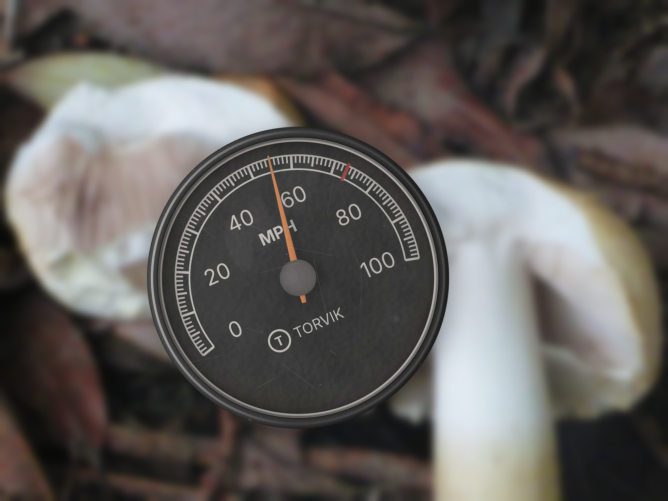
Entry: 55 mph
